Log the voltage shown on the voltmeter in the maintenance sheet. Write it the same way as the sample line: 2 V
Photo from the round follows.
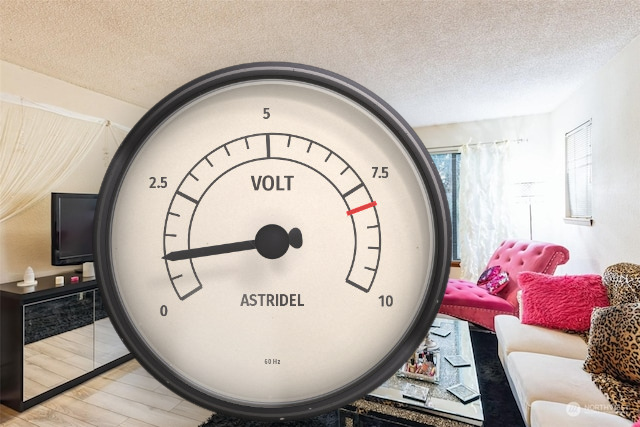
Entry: 1 V
